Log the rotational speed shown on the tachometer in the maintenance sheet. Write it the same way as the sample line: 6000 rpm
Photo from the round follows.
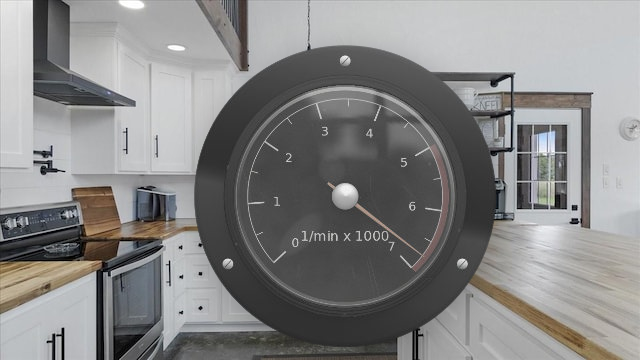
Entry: 6750 rpm
